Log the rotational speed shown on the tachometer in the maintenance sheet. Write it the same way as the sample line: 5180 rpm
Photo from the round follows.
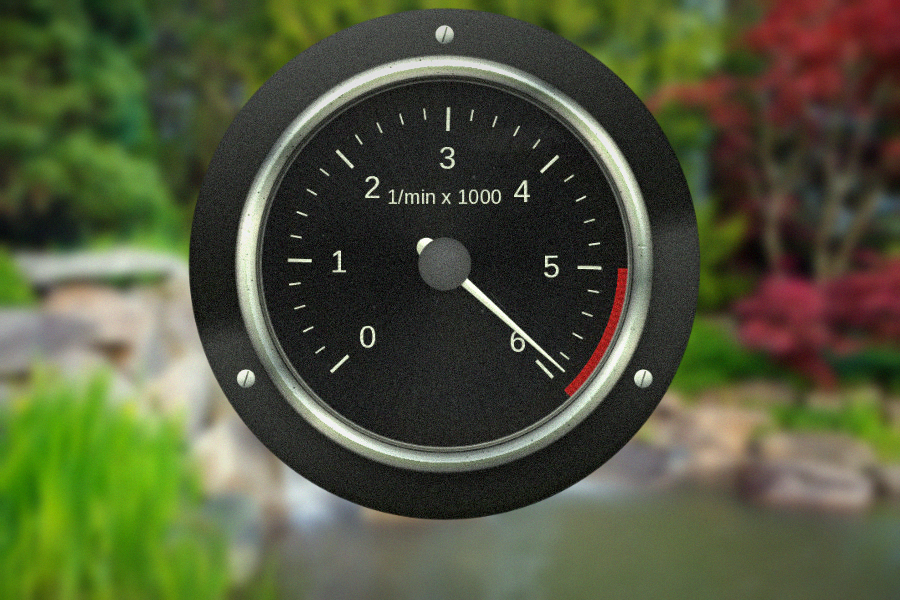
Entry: 5900 rpm
